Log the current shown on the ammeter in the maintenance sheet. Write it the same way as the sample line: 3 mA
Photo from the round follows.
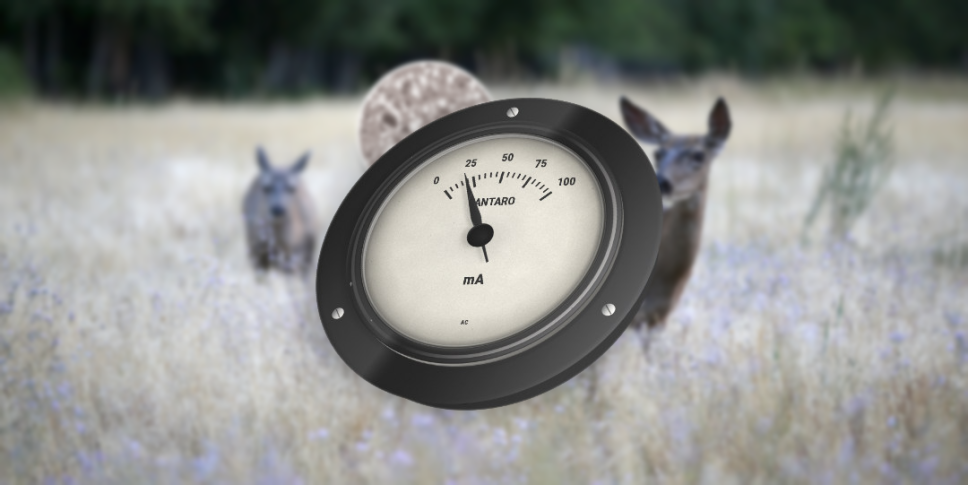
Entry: 20 mA
